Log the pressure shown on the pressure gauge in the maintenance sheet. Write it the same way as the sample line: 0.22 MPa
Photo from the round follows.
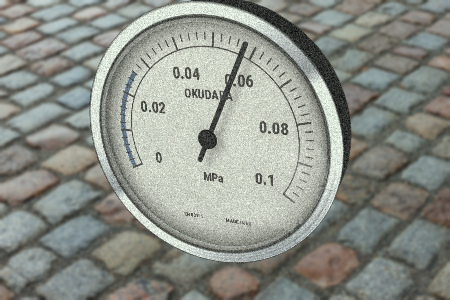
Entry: 0.058 MPa
